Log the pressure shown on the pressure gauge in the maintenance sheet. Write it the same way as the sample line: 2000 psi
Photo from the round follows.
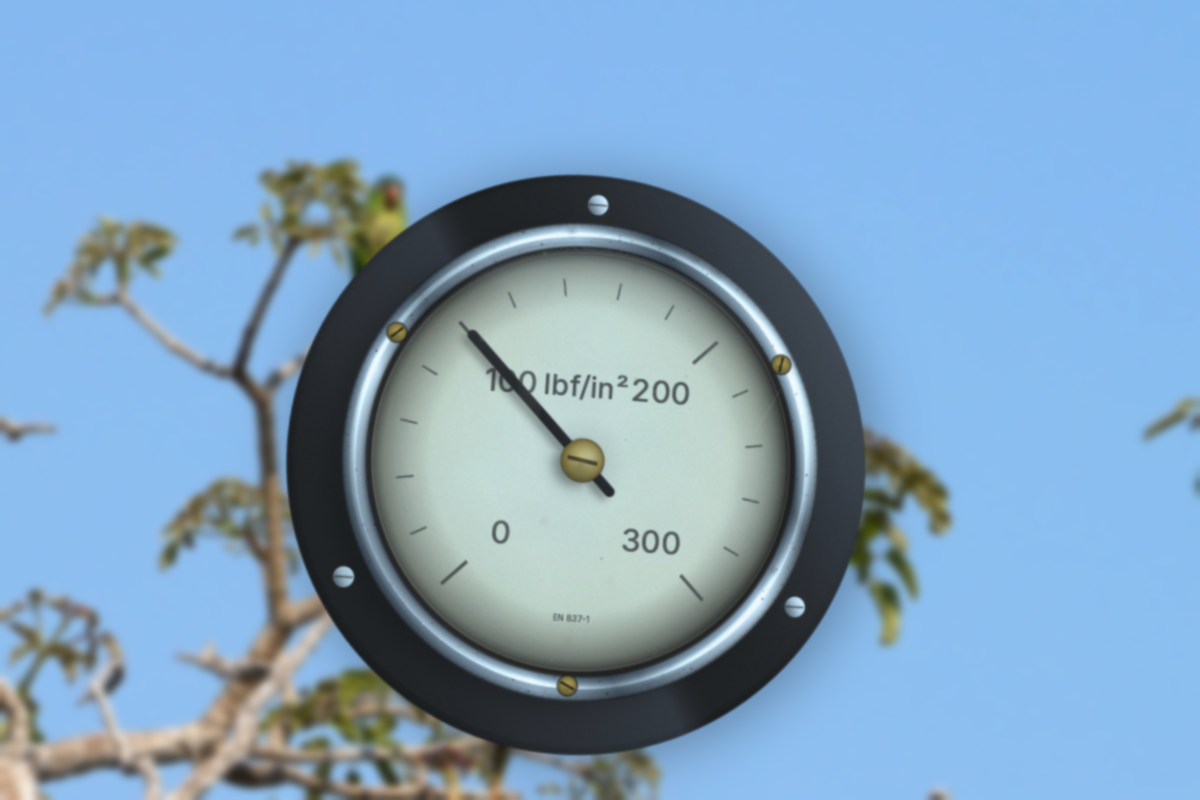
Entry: 100 psi
